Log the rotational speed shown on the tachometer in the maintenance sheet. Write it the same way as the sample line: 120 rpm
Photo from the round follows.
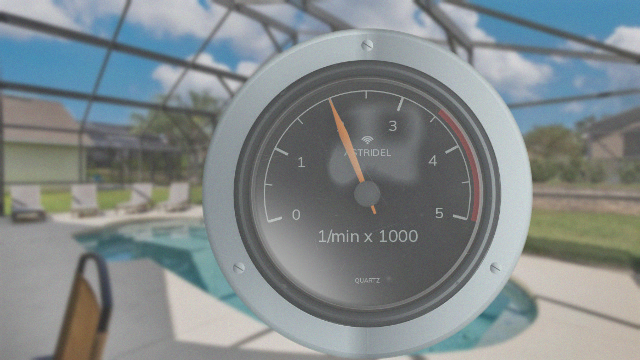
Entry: 2000 rpm
